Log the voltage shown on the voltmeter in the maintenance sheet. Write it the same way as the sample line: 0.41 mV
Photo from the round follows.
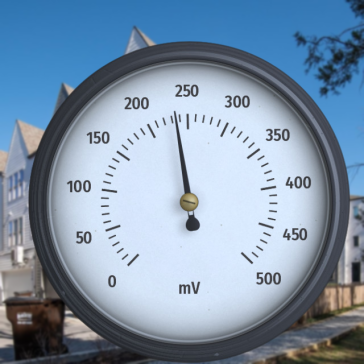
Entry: 235 mV
